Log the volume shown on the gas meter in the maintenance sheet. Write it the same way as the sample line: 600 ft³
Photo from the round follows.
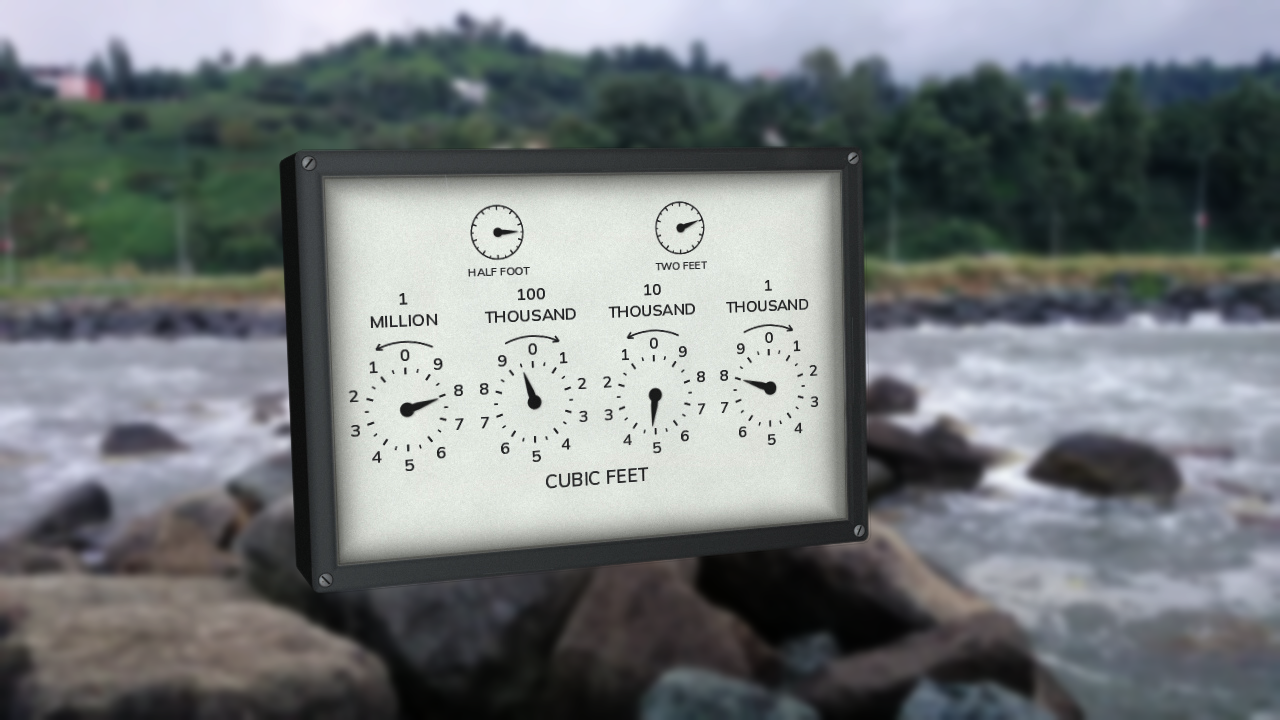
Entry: 794800 ft³
